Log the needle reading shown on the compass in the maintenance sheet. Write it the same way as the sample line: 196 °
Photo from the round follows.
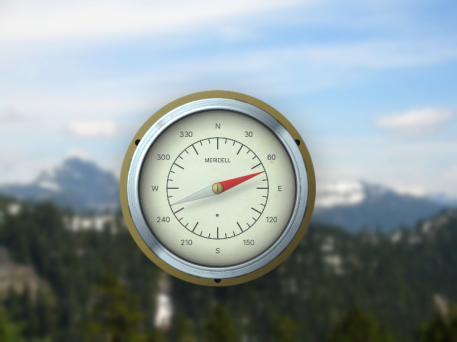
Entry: 70 °
